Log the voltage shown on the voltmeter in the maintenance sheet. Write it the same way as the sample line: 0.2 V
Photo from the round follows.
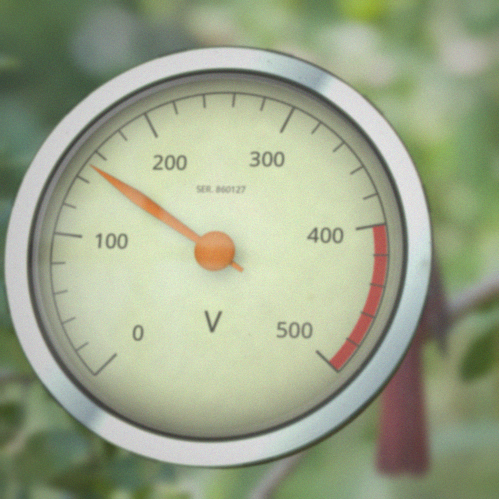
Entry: 150 V
